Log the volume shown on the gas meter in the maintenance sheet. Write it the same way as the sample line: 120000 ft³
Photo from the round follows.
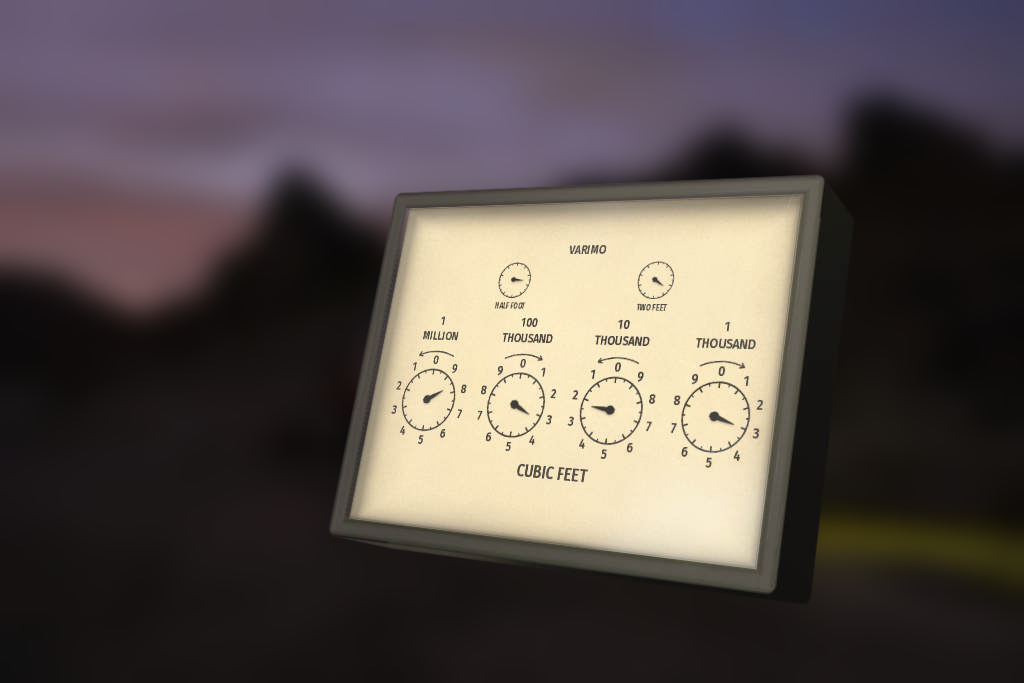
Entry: 832300 ft³
